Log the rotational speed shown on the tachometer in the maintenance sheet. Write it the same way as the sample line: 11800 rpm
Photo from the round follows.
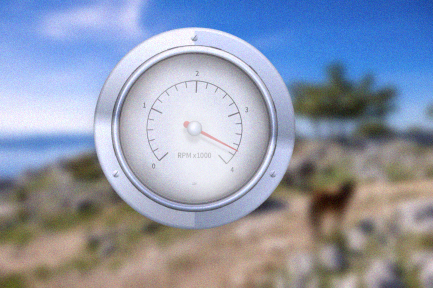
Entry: 3700 rpm
